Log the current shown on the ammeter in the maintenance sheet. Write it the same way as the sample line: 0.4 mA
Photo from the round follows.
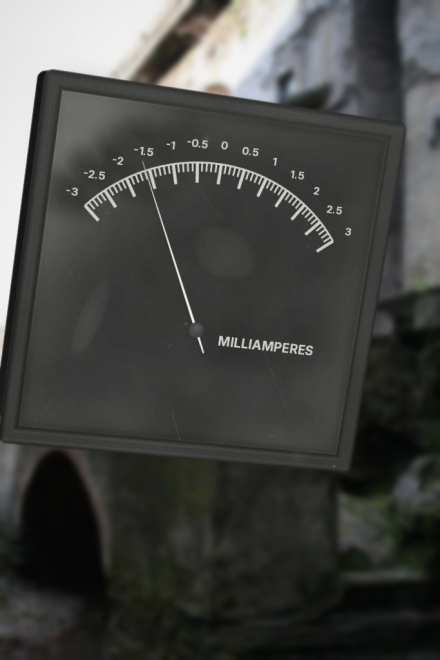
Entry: -1.6 mA
